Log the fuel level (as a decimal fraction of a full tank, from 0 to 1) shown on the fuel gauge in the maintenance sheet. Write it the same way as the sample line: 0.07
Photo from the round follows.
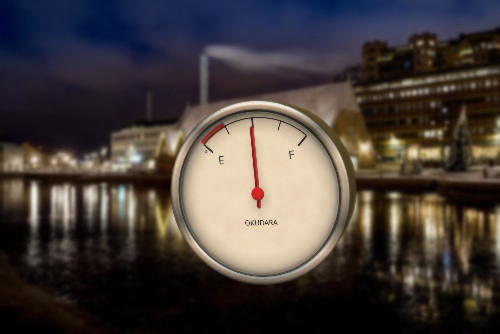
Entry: 0.5
